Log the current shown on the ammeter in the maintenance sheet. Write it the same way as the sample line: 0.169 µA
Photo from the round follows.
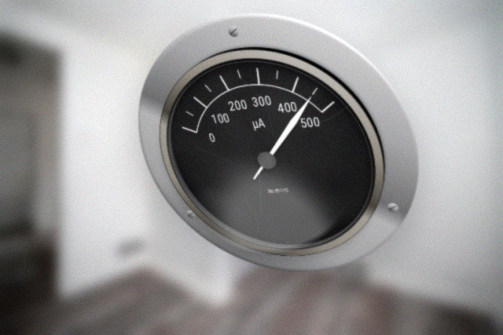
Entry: 450 µA
